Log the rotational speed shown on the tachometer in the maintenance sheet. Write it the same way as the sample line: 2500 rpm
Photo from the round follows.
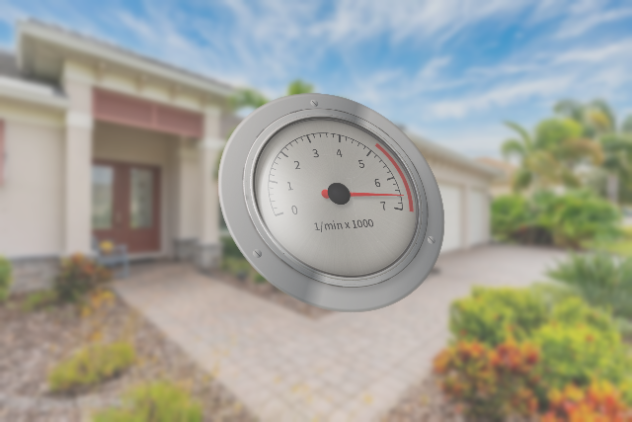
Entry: 6600 rpm
